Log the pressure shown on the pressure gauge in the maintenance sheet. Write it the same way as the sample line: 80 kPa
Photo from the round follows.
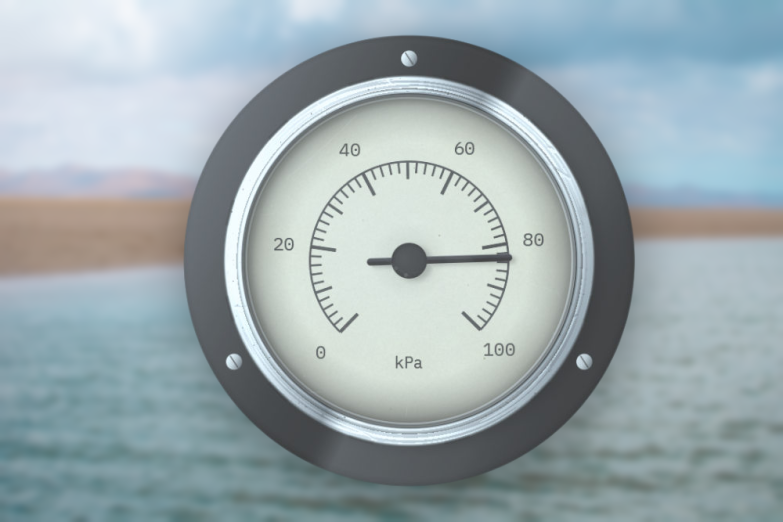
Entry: 83 kPa
